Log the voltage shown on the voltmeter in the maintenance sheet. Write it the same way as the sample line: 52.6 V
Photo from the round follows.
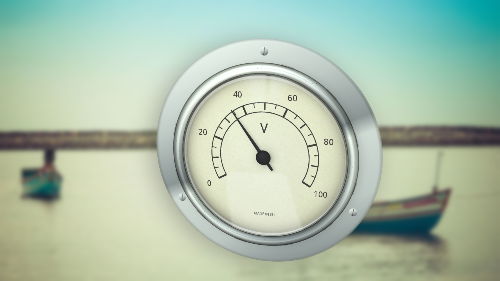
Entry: 35 V
